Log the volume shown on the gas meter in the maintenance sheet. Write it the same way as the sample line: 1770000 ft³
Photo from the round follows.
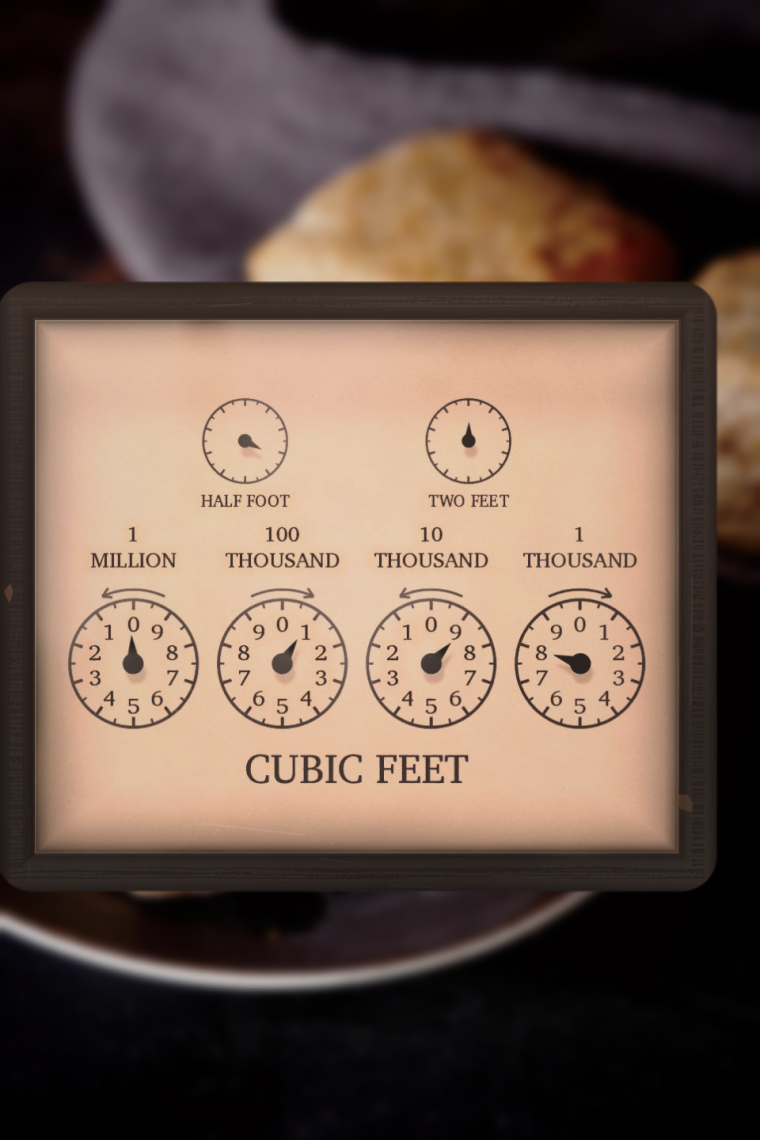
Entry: 8800 ft³
